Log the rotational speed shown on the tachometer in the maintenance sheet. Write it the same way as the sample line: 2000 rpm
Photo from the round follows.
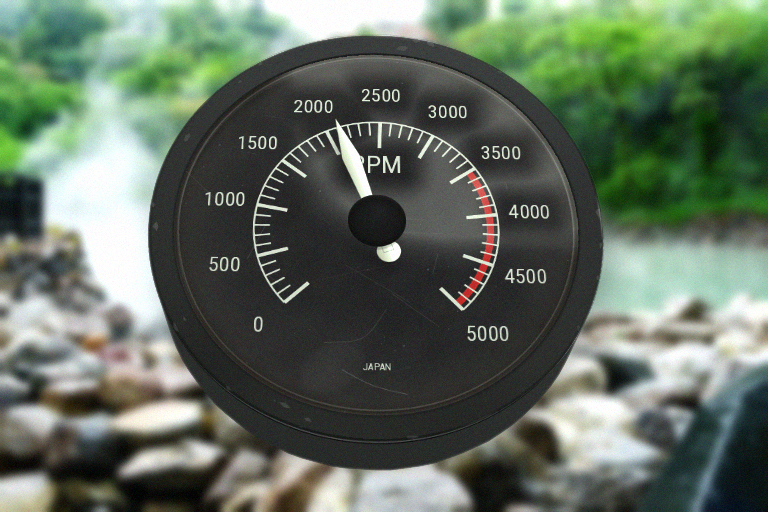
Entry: 2100 rpm
